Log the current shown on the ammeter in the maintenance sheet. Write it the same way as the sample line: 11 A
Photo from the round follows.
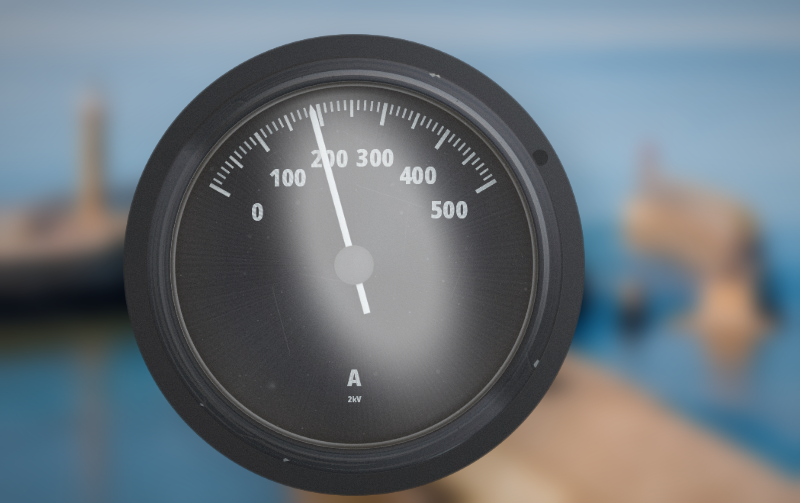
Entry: 190 A
